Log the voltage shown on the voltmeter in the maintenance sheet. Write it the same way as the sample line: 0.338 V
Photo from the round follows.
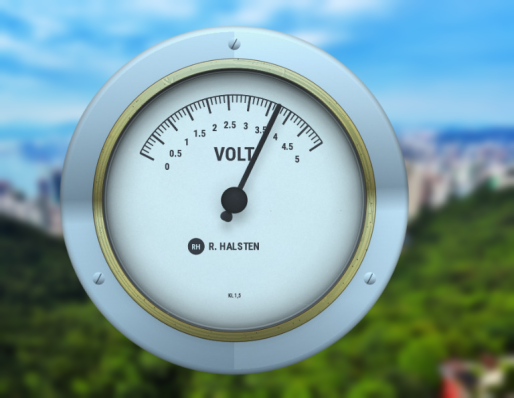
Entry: 3.7 V
